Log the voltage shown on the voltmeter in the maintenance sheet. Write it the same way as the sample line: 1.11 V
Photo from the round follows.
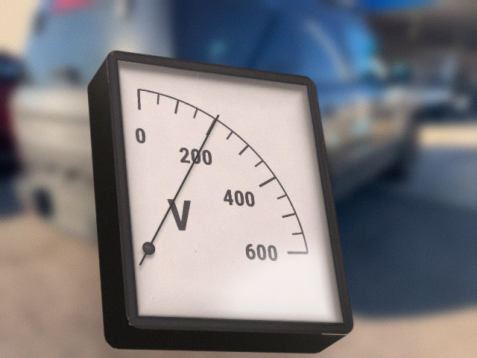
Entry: 200 V
